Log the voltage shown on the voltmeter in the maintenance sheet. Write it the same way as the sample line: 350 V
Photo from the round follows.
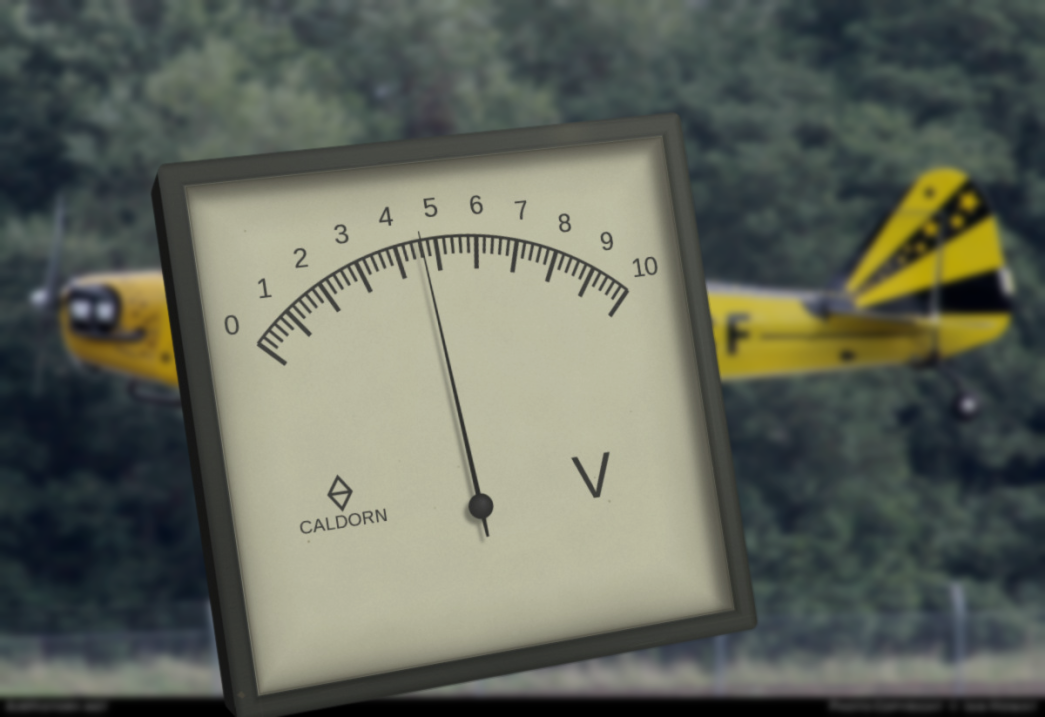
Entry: 4.6 V
